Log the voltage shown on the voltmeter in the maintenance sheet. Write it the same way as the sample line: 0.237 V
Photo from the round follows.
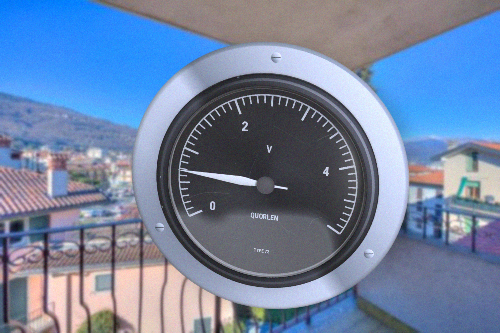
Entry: 0.7 V
